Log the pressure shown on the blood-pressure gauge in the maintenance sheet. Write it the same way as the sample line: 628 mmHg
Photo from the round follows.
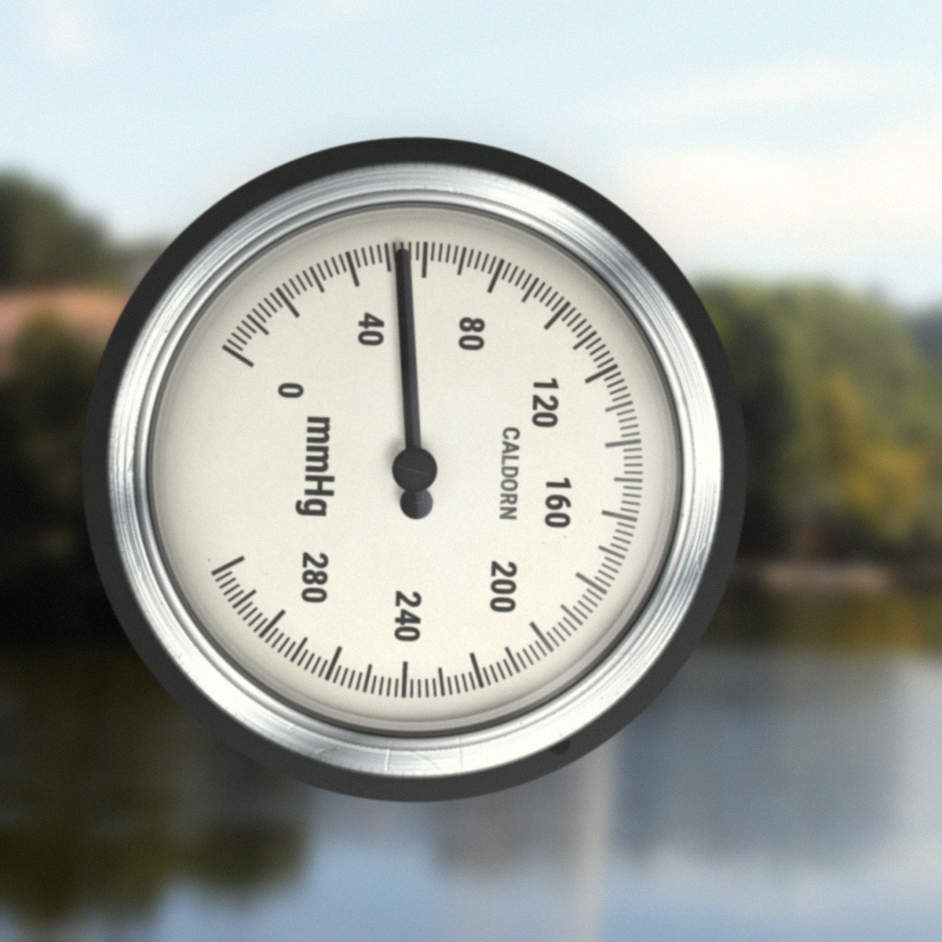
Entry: 54 mmHg
